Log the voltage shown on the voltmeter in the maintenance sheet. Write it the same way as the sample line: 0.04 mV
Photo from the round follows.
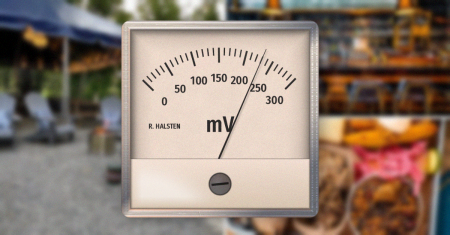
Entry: 230 mV
